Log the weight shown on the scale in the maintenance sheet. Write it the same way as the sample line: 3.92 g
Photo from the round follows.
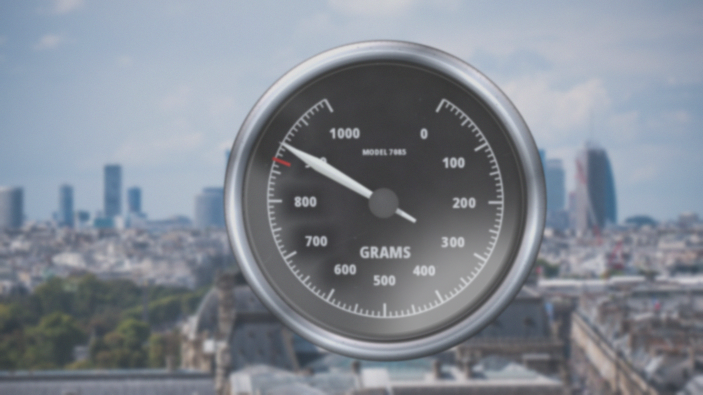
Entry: 900 g
